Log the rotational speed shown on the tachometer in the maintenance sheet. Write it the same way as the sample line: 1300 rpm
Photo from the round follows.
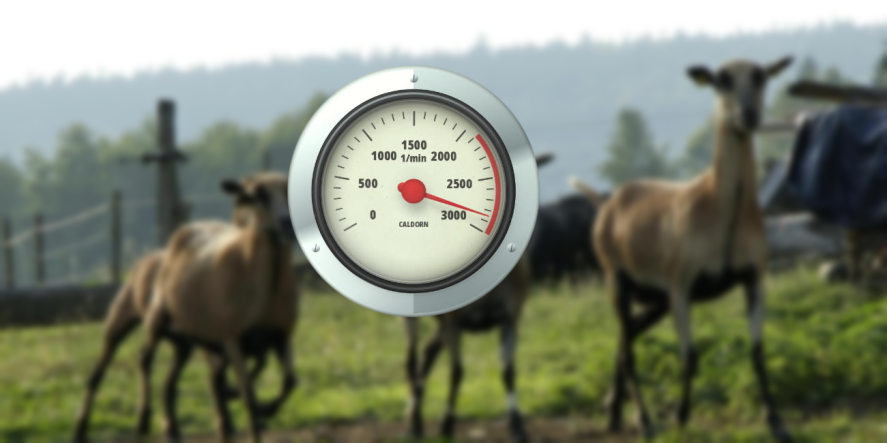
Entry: 2850 rpm
